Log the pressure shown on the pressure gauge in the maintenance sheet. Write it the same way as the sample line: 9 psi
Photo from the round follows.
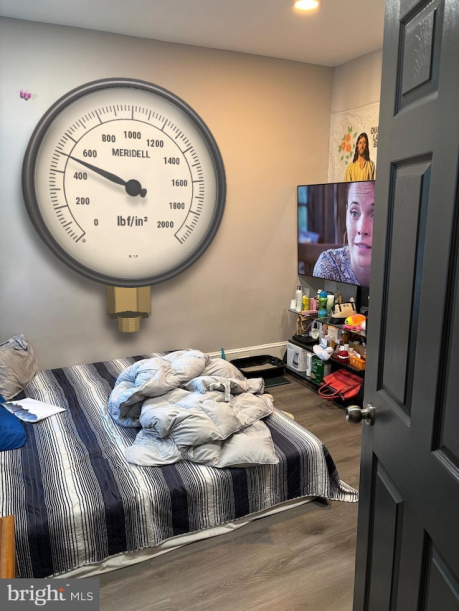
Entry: 500 psi
